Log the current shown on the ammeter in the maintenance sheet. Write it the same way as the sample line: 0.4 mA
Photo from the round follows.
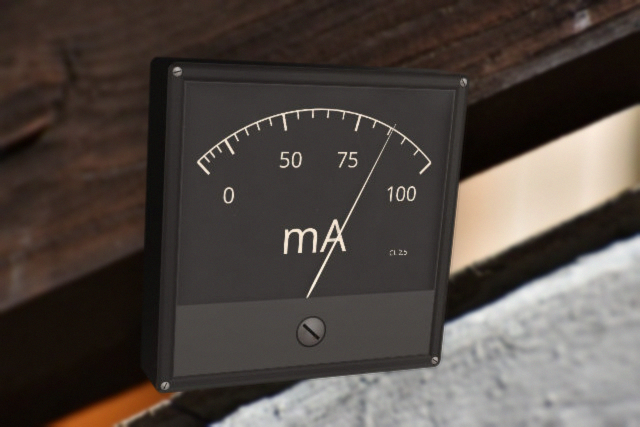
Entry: 85 mA
